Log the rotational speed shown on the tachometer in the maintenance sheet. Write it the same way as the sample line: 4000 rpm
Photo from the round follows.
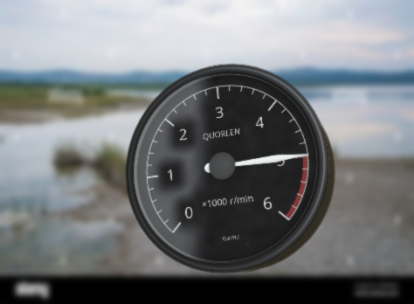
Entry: 5000 rpm
